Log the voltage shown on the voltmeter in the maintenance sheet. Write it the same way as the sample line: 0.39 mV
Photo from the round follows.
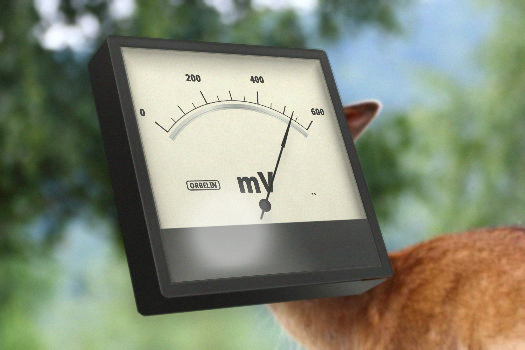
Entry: 525 mV
